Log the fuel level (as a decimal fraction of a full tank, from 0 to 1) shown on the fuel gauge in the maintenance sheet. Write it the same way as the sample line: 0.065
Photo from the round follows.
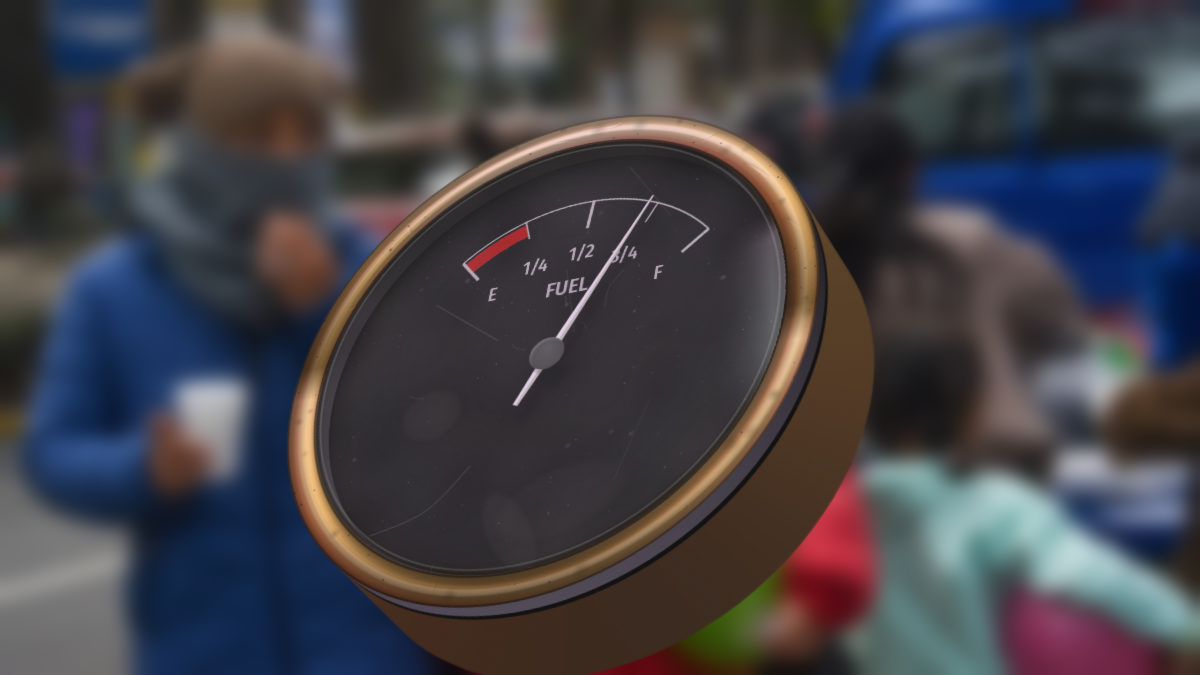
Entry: 0.75
